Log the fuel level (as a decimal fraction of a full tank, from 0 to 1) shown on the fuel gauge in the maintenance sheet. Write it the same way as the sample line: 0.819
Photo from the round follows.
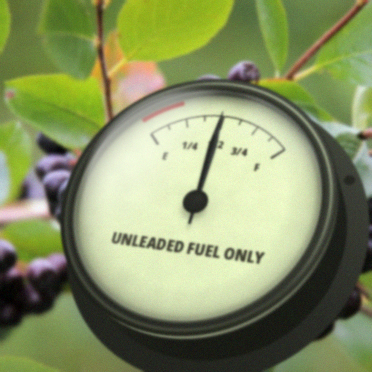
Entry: 0.5
